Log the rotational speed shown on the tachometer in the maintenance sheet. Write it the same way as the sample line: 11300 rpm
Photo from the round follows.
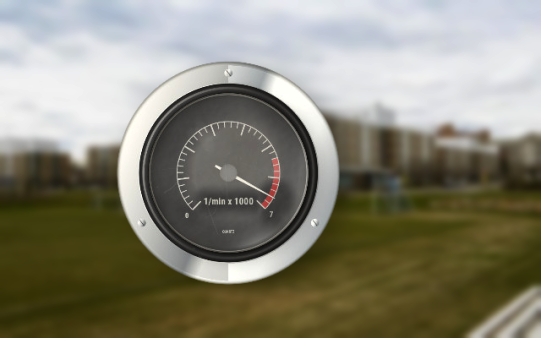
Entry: 6600 rpm
